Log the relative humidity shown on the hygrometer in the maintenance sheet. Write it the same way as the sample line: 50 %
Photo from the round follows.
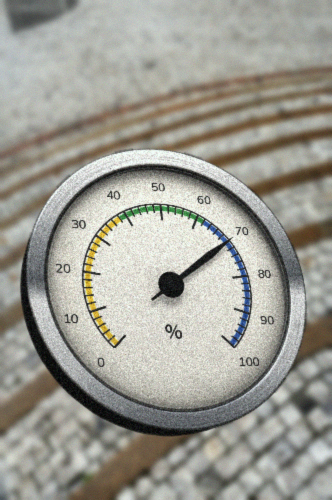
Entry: 70 %
